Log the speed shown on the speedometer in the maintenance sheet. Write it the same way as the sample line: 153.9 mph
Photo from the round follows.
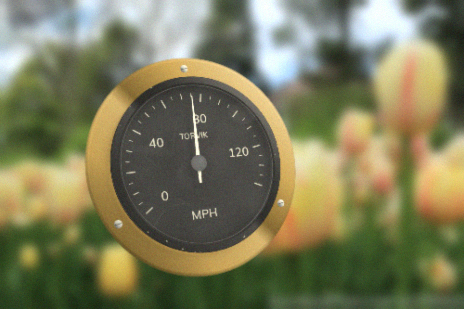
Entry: 75 mph
